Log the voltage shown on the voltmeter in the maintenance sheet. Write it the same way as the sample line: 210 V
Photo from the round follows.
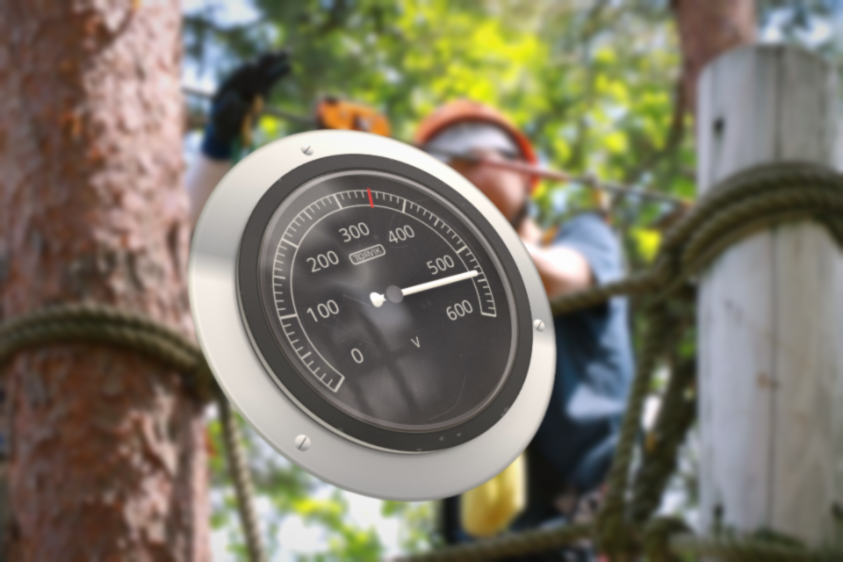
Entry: 540 V
